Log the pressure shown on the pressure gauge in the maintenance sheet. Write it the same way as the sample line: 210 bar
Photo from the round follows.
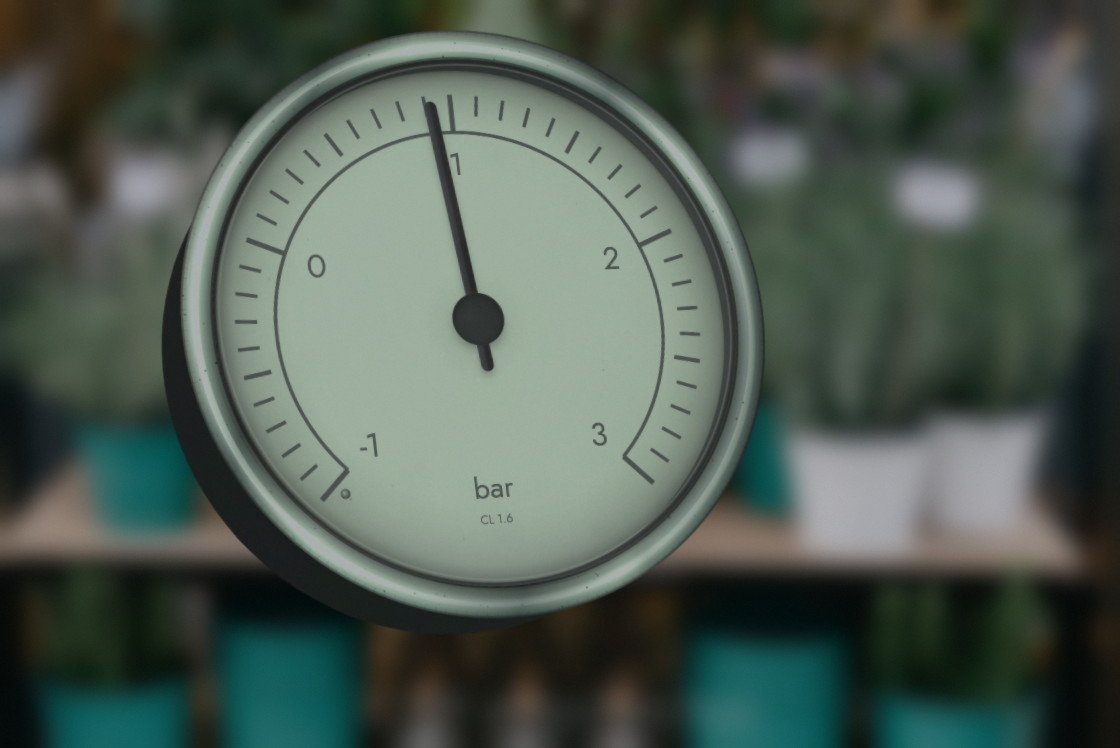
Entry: 0.9 bar
